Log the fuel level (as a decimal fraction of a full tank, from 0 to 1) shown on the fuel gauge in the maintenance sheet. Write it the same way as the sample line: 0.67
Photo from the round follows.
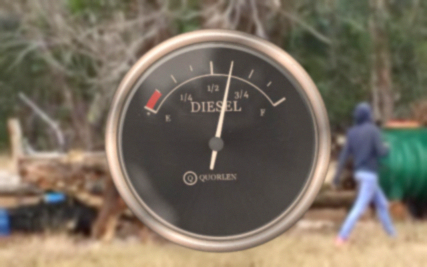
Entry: 0.625
